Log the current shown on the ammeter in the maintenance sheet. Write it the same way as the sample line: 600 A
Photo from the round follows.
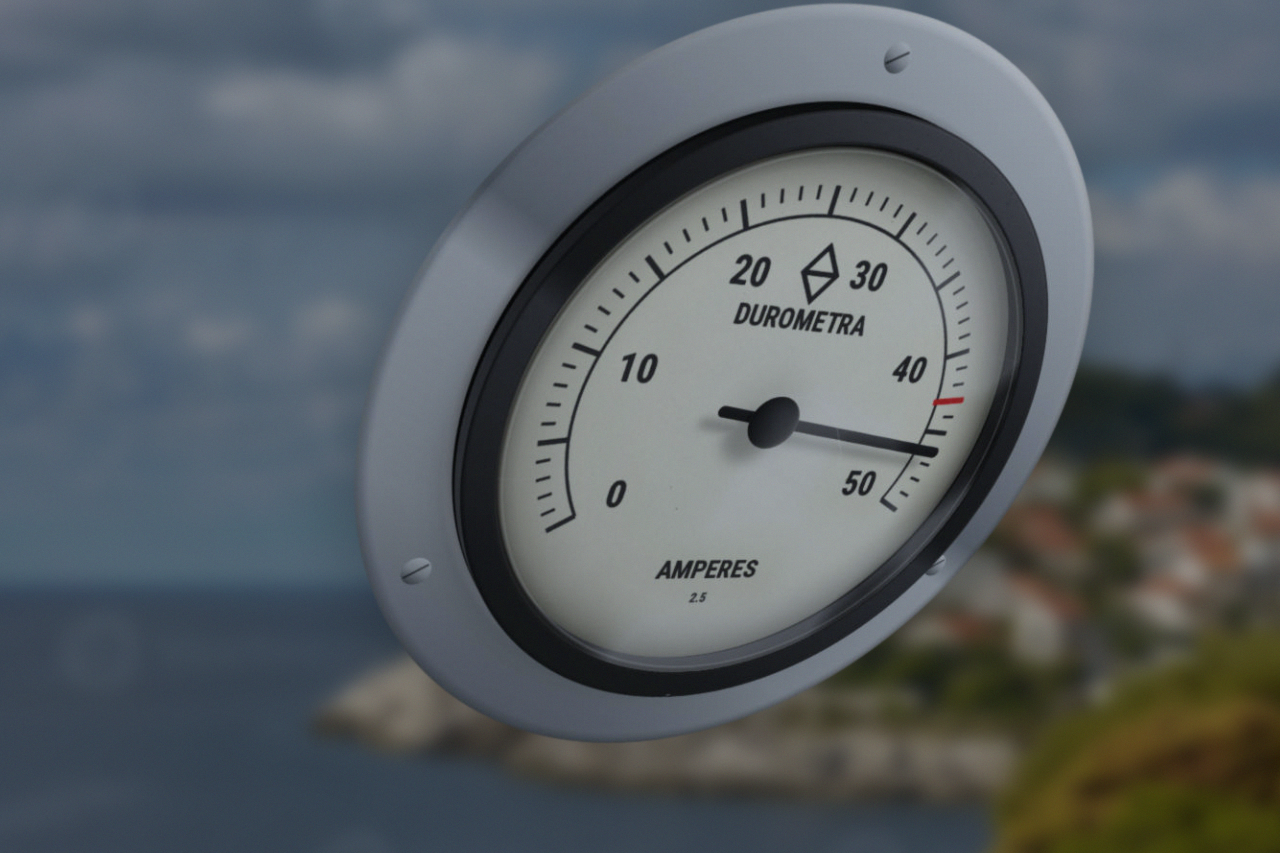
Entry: 46 A
